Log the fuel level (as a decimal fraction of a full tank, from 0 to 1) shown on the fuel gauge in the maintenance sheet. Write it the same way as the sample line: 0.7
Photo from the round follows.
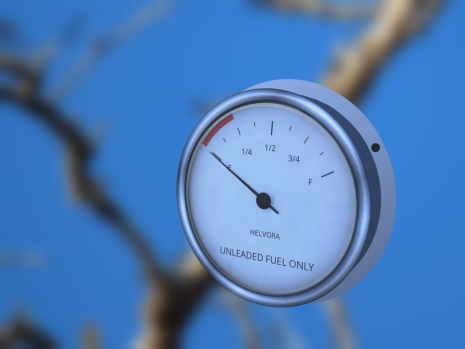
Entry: 0
